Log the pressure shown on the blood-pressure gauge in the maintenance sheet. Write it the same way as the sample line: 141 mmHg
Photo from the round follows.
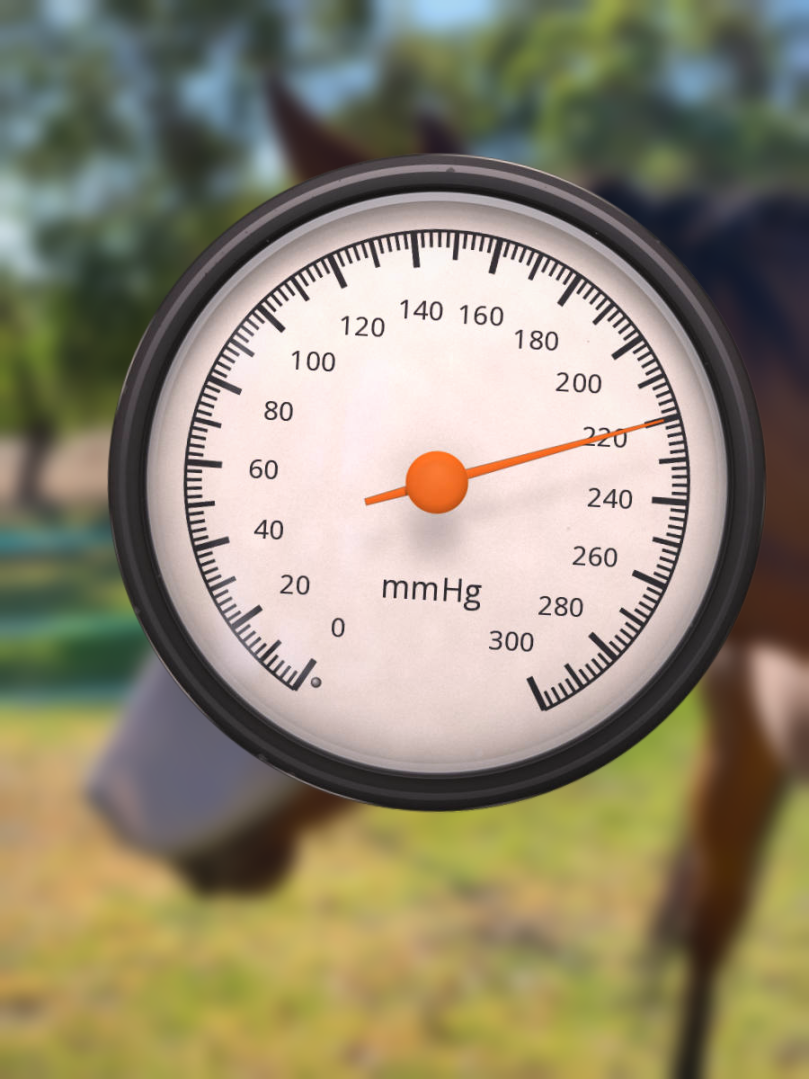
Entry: 220 mmHg
